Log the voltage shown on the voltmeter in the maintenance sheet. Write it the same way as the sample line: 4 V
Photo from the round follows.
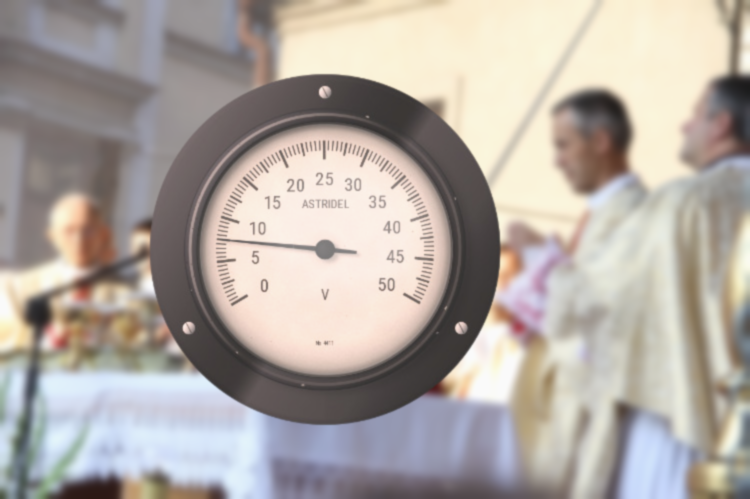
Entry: 7.5 V
